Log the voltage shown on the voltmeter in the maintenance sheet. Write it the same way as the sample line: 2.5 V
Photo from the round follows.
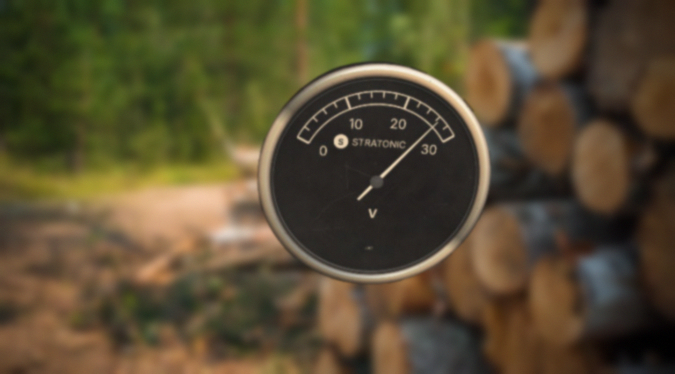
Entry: 26 V
